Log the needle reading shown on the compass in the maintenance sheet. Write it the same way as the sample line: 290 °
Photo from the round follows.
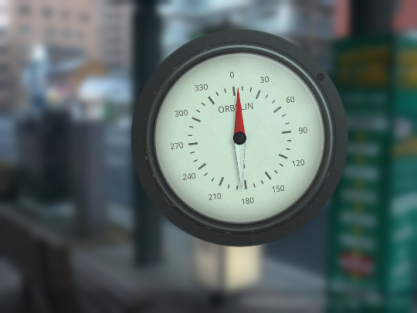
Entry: 5 °
